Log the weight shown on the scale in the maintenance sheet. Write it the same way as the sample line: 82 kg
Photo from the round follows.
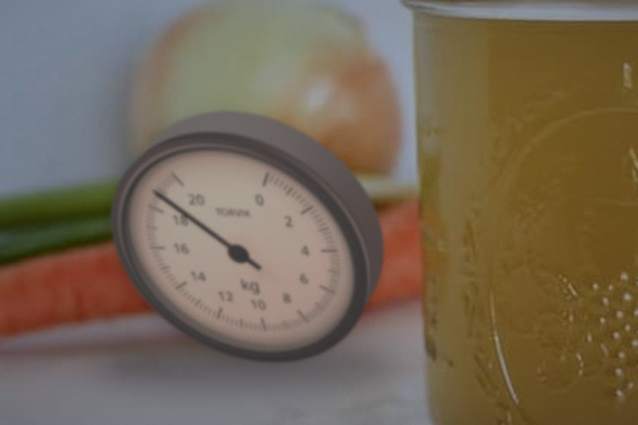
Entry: 19 kg
